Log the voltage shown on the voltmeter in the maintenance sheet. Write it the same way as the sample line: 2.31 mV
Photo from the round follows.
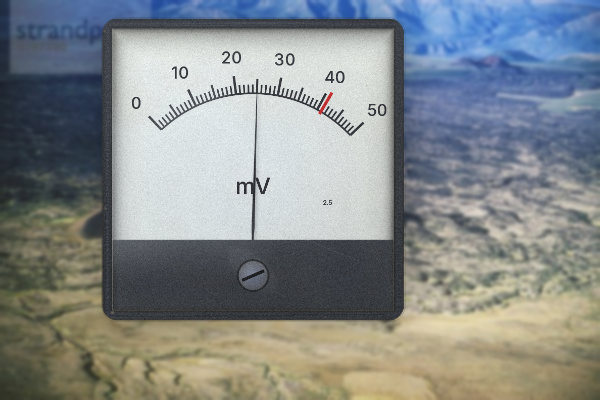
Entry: 25 mV
